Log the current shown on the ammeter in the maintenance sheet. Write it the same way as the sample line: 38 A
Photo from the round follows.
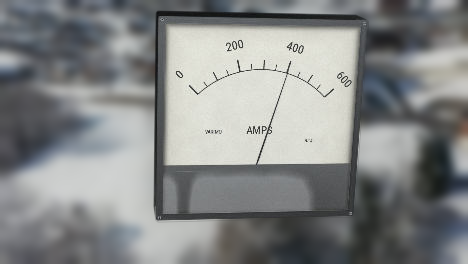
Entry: 400 A
